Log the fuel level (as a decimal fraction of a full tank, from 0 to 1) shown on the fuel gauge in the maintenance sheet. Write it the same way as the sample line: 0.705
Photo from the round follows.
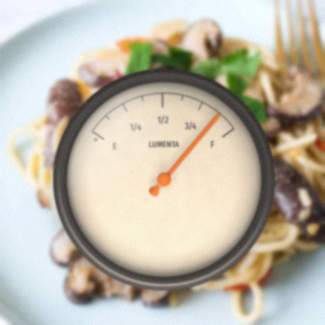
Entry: 0.875
